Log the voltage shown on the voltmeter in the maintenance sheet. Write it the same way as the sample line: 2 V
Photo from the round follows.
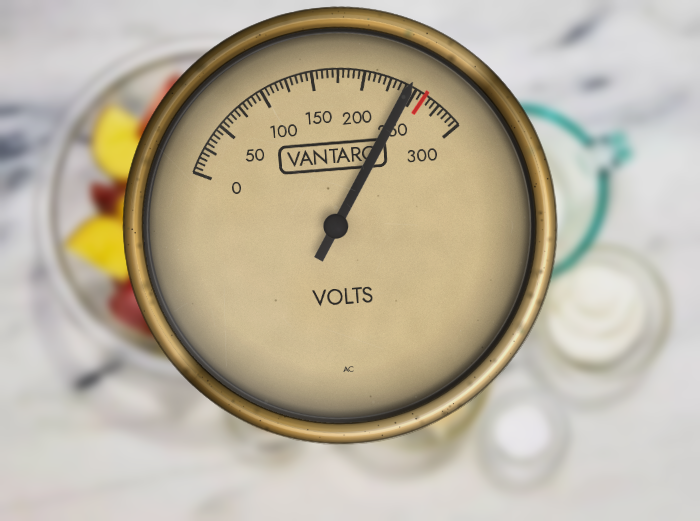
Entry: 245 V
